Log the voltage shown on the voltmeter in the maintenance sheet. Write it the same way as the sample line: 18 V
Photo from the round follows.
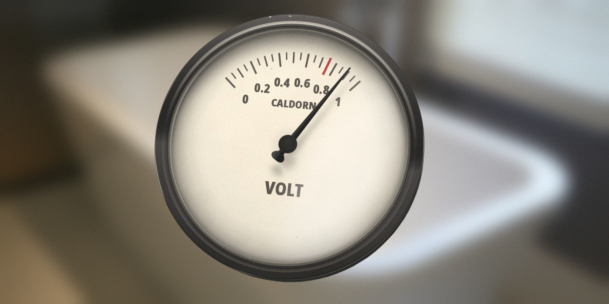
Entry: 0.9 V
